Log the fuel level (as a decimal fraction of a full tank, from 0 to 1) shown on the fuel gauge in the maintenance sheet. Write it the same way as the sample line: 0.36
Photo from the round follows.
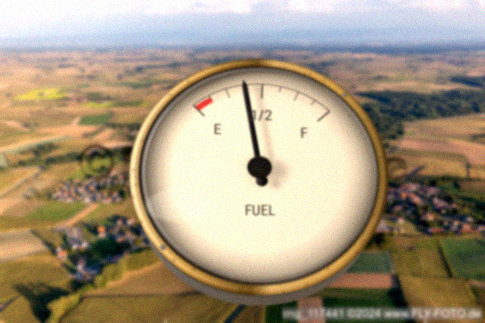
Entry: 0.375
